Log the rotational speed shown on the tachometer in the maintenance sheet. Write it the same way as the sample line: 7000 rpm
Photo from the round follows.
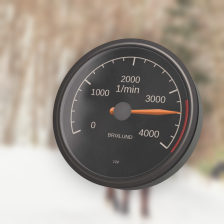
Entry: 3400 rpm
